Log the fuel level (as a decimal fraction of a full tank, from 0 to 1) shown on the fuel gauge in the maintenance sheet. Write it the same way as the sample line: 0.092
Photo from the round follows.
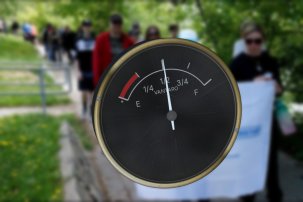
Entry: 0.5
